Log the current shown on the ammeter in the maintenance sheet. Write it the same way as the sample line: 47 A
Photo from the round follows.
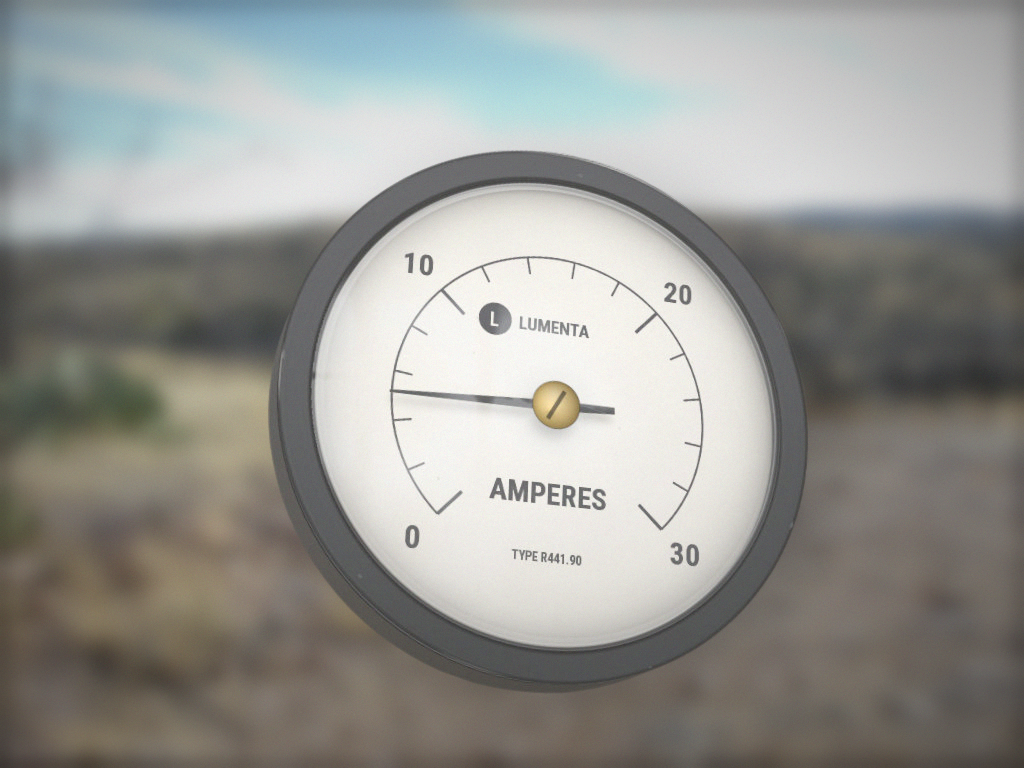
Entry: 5 A
